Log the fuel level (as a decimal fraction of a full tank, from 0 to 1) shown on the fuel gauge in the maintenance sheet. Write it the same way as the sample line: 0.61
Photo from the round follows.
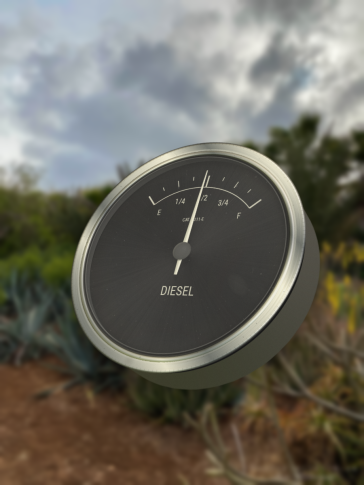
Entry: 0.5
